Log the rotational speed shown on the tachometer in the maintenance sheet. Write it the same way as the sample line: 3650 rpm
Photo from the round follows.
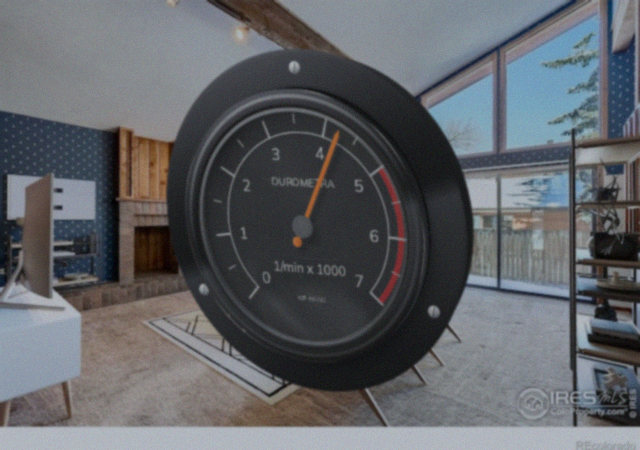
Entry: 4250 rpm
